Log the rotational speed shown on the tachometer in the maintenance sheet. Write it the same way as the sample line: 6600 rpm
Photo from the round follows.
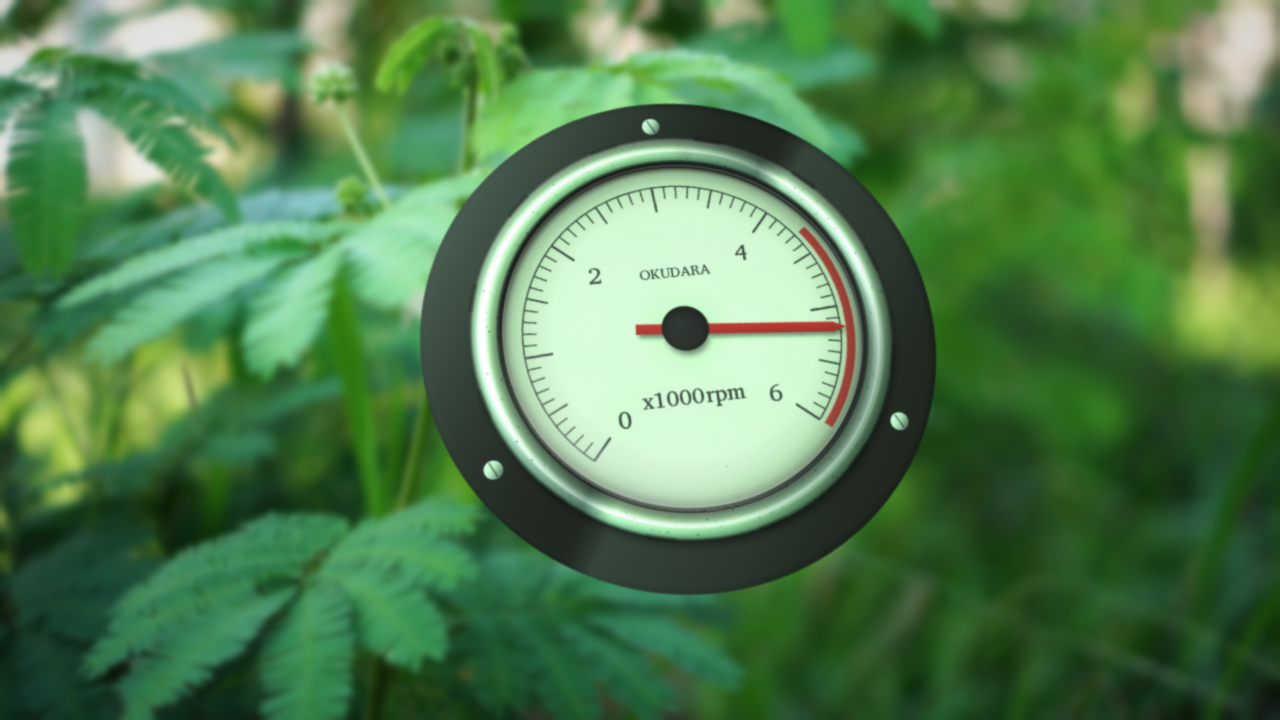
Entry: 5200 rpm
